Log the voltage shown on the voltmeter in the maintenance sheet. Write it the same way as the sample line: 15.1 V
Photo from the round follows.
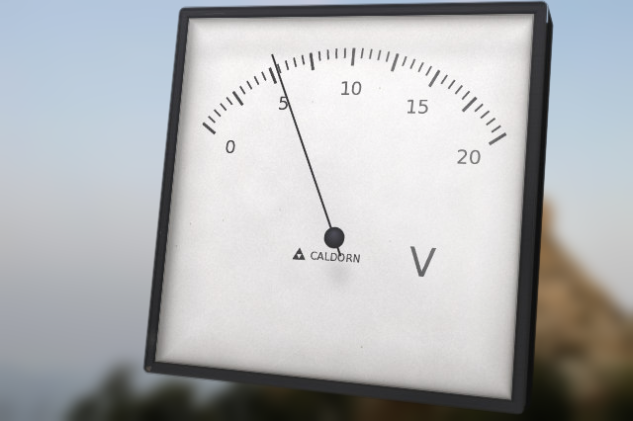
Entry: 5.5 V
